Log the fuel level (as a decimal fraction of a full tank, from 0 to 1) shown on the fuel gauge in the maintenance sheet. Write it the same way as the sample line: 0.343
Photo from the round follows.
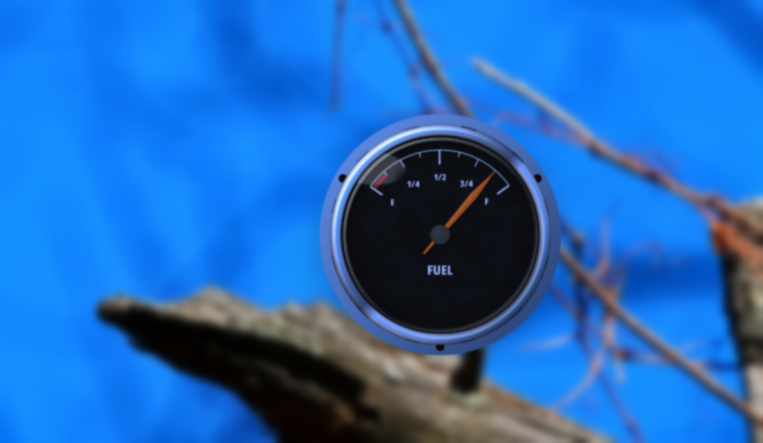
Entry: 0.875
